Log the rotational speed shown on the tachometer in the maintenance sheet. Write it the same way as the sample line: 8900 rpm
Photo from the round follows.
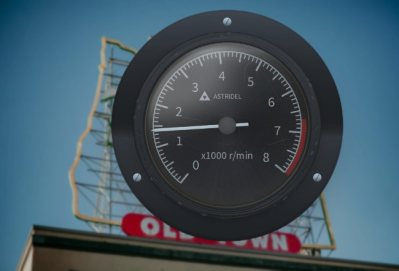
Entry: 1400 rpm
